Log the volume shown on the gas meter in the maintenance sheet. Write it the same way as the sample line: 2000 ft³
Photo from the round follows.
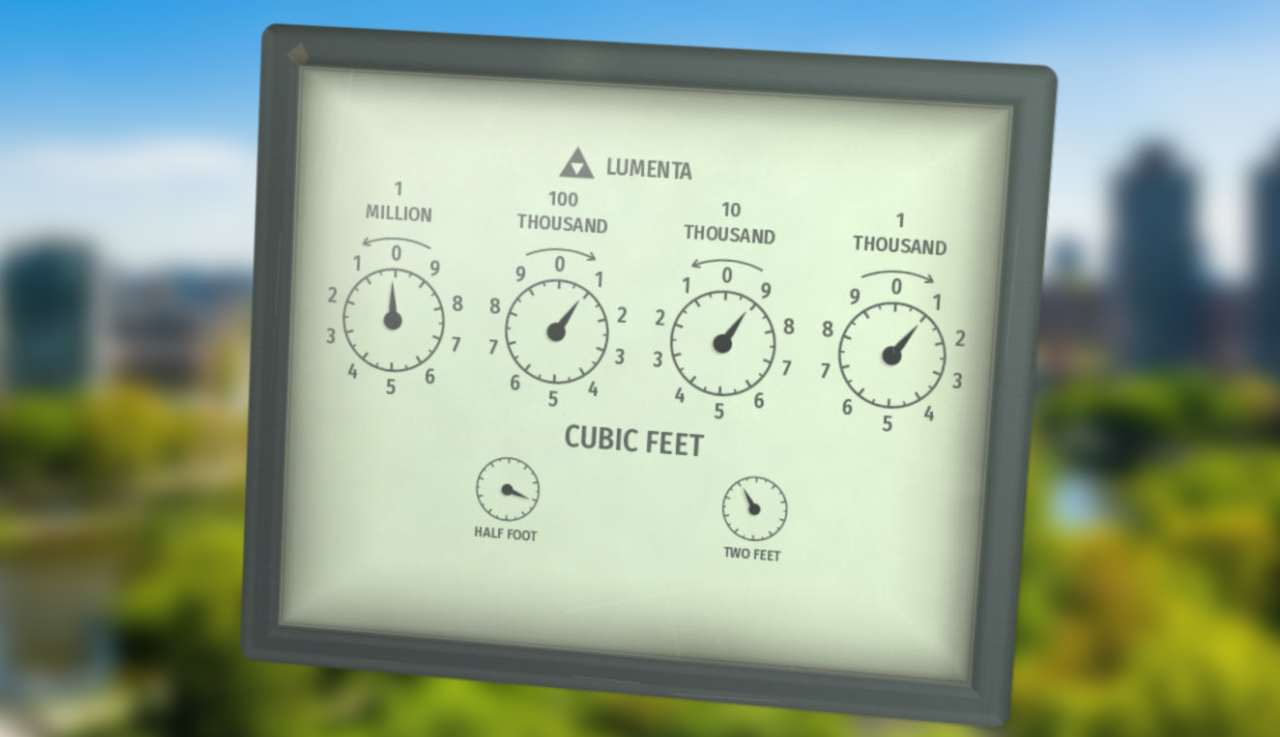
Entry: 9100 ft³
